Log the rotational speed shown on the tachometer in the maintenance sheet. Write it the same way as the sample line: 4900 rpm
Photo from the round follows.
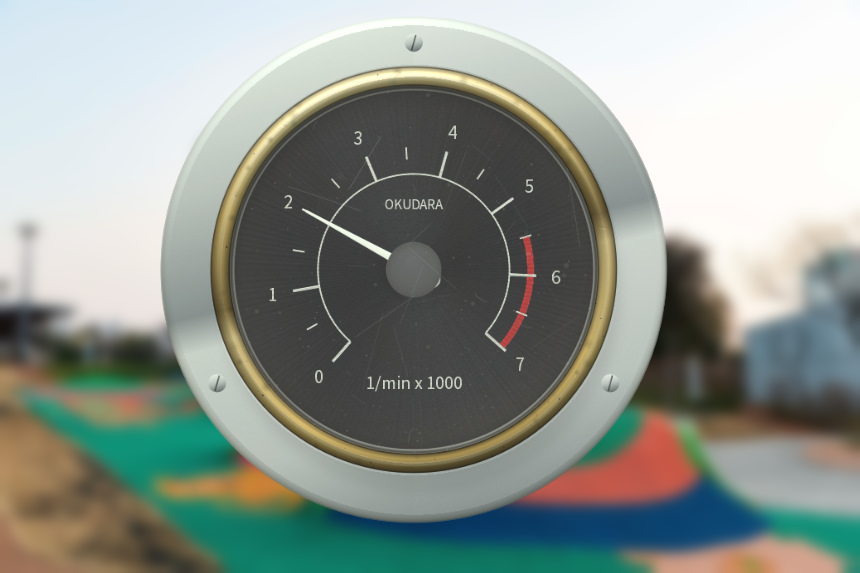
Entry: 2000 rpm
